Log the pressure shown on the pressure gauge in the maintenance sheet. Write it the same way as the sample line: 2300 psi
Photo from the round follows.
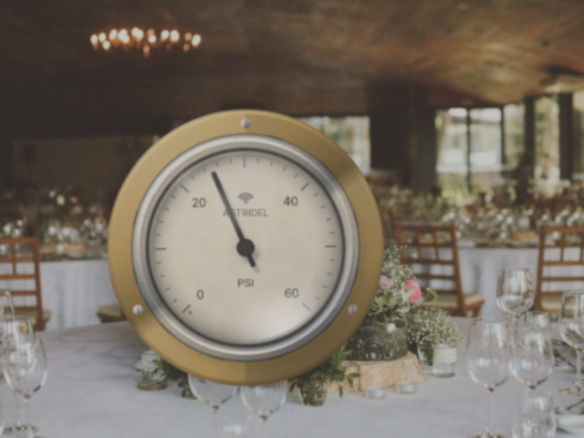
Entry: 25 psi
